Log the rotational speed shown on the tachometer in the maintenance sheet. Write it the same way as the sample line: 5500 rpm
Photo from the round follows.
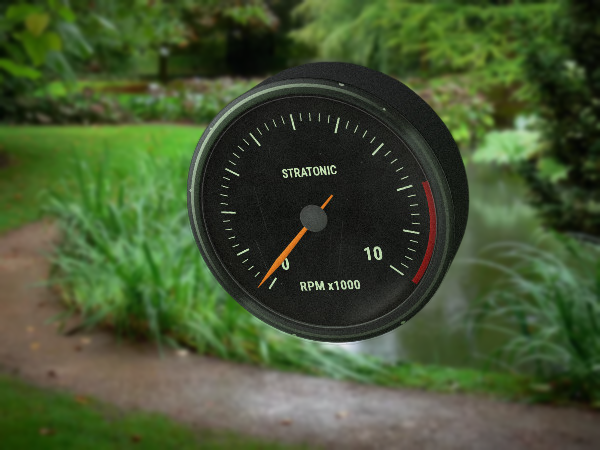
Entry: 200 rpm
